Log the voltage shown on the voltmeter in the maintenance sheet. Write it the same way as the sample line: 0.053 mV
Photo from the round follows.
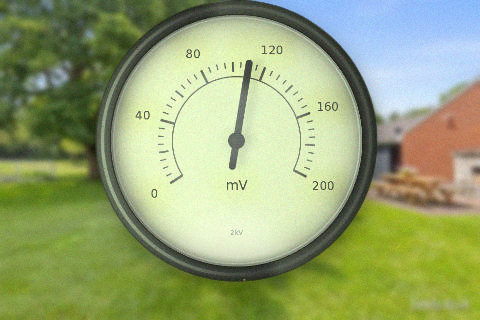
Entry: 110 mV
